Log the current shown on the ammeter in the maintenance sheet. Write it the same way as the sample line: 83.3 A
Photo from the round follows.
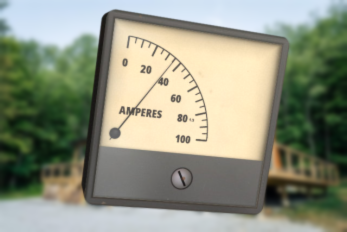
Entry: 35 A
